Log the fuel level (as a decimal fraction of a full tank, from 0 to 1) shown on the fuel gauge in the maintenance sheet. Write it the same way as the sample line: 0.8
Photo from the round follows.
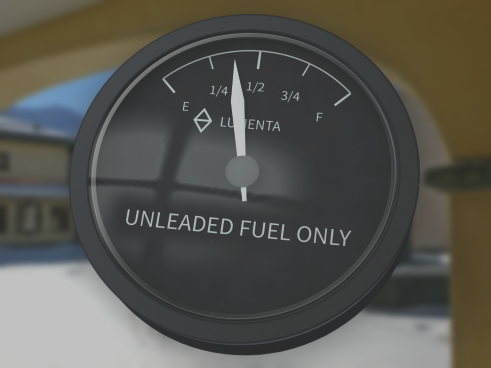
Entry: 0.375
